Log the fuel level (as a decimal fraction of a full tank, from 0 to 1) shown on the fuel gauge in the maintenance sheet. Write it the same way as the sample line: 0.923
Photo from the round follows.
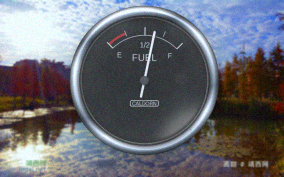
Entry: 0.625
